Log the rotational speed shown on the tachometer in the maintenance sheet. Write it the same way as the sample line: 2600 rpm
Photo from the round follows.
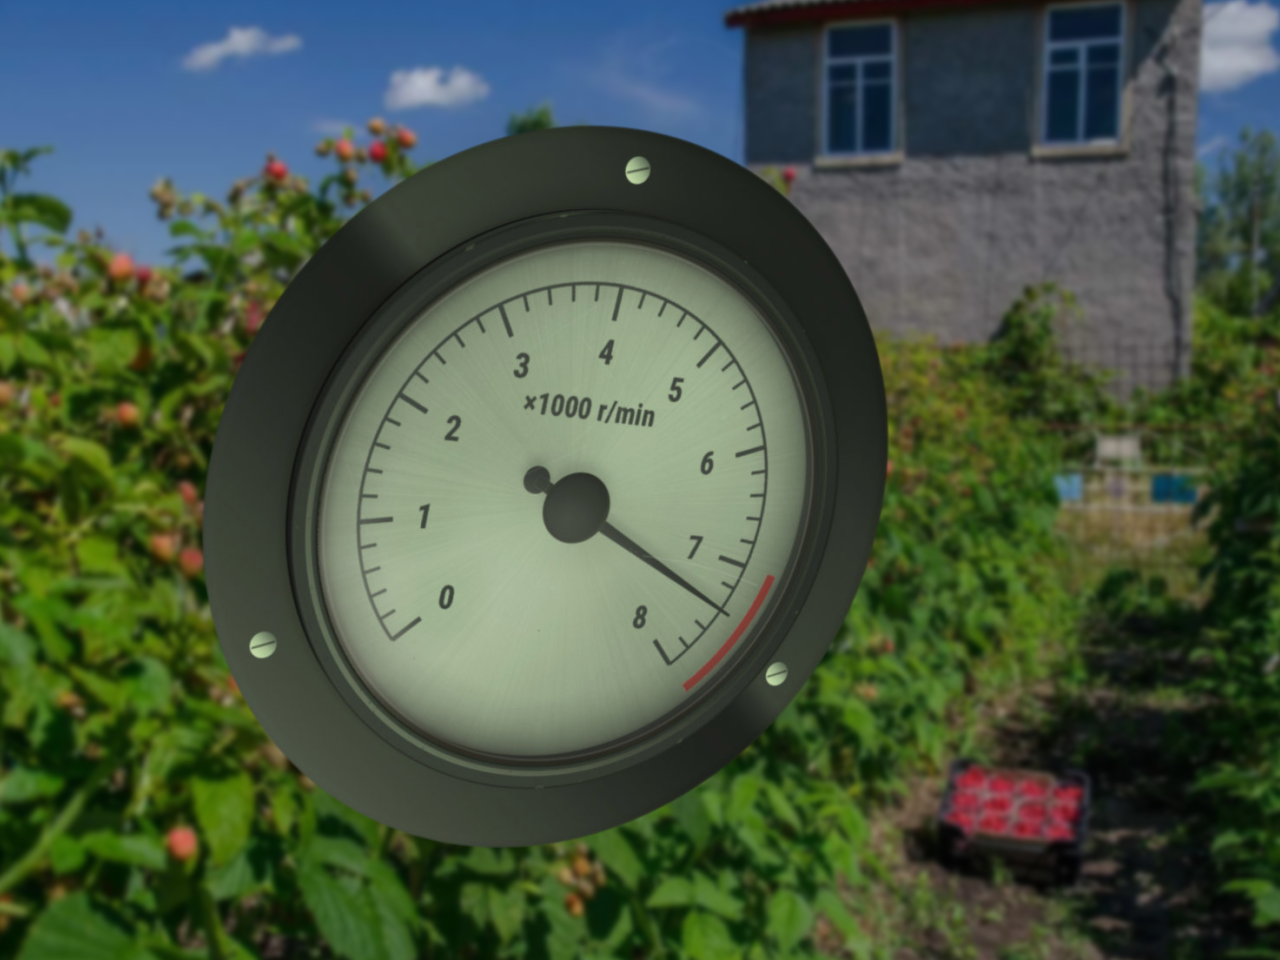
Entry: 7400 rpm
